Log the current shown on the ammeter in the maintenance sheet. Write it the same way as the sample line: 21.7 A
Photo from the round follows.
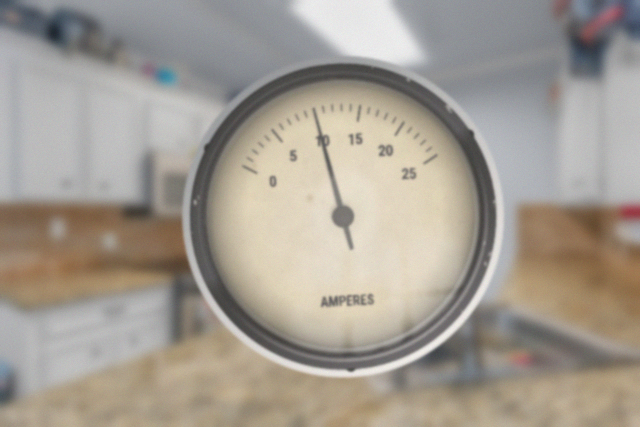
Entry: 10 A
